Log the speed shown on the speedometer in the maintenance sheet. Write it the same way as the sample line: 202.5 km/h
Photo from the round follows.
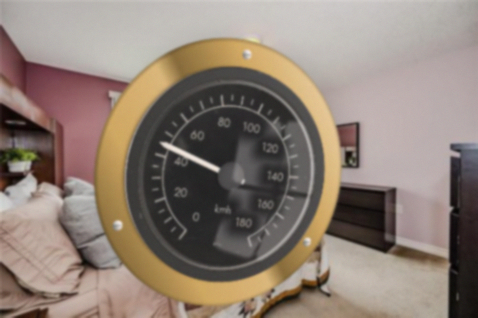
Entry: 45 km/h
